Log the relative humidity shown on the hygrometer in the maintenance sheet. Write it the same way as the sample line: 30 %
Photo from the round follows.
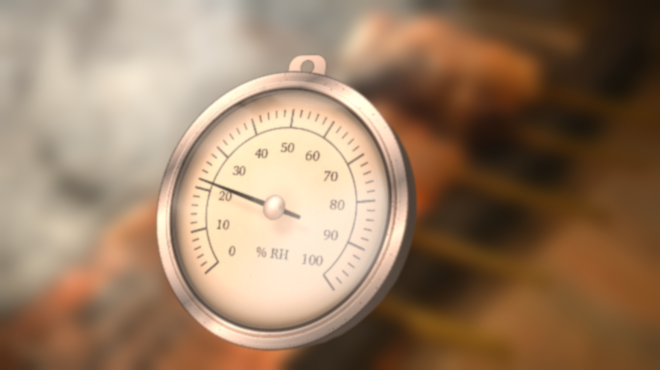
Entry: 22 %
